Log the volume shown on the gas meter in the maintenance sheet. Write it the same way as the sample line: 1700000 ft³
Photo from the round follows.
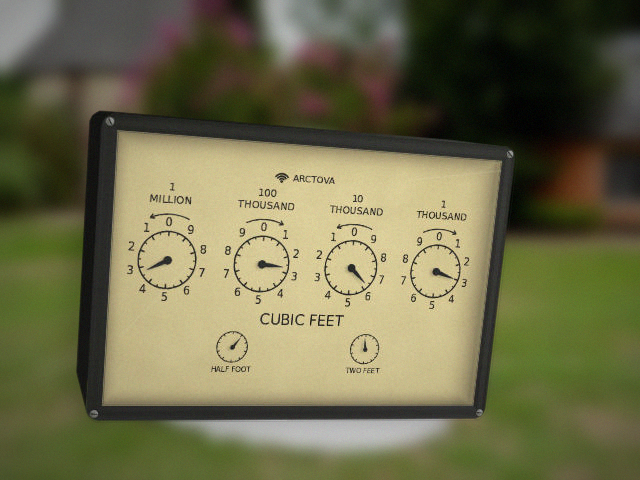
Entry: 326300 ft³
